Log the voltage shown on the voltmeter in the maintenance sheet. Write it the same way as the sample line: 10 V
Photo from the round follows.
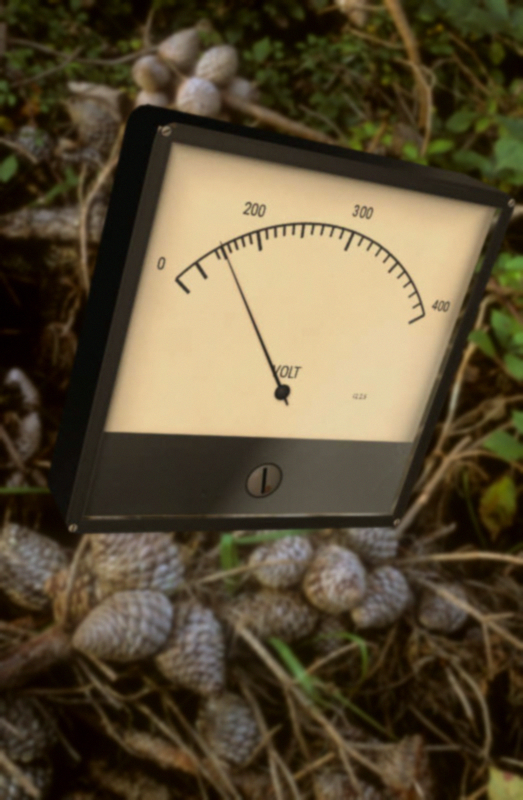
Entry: 150 V
